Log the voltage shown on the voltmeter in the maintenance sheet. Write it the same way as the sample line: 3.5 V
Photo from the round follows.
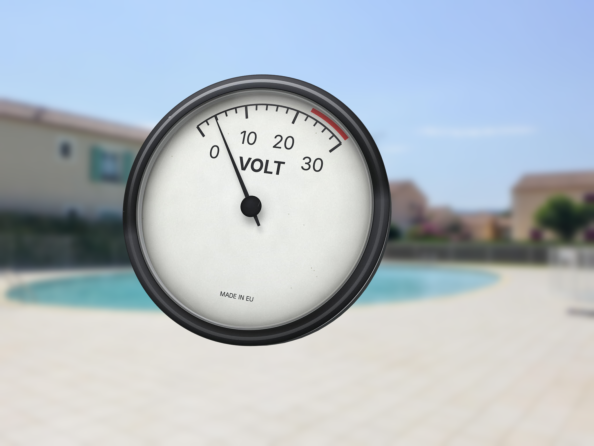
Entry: 4 V
